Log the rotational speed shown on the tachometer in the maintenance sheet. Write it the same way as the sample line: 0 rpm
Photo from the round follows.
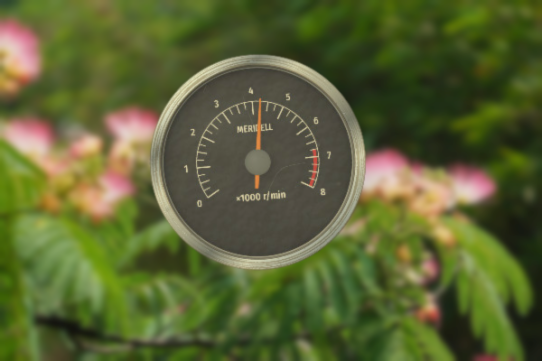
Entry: 4250 rpm
